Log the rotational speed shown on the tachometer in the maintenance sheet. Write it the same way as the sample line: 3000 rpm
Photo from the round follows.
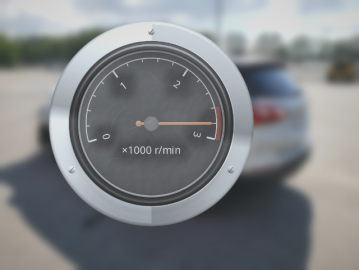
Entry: 2800 rpm
